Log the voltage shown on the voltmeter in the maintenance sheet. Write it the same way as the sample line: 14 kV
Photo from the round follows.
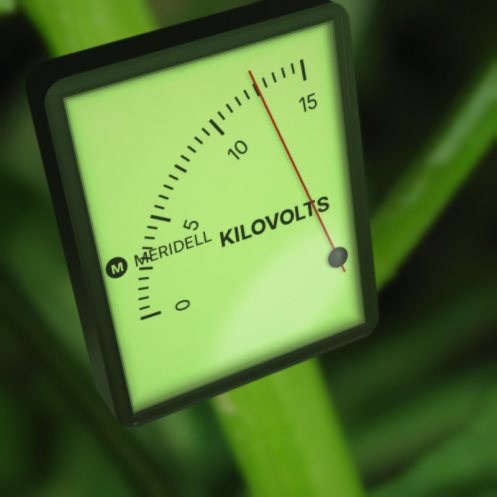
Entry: 12.5 kV
